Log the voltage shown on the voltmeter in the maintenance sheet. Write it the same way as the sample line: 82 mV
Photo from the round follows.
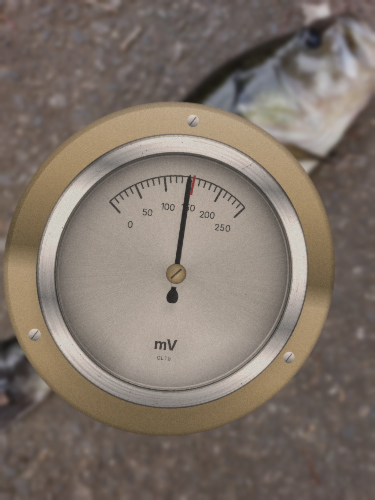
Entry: 140 mV
